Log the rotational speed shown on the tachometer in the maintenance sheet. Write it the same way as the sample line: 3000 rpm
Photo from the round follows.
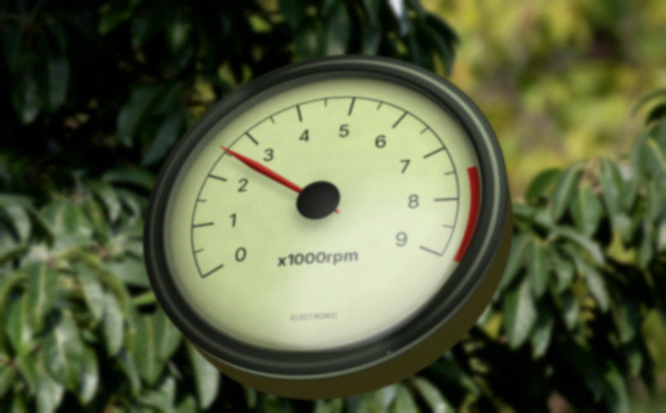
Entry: 2500 rpm
